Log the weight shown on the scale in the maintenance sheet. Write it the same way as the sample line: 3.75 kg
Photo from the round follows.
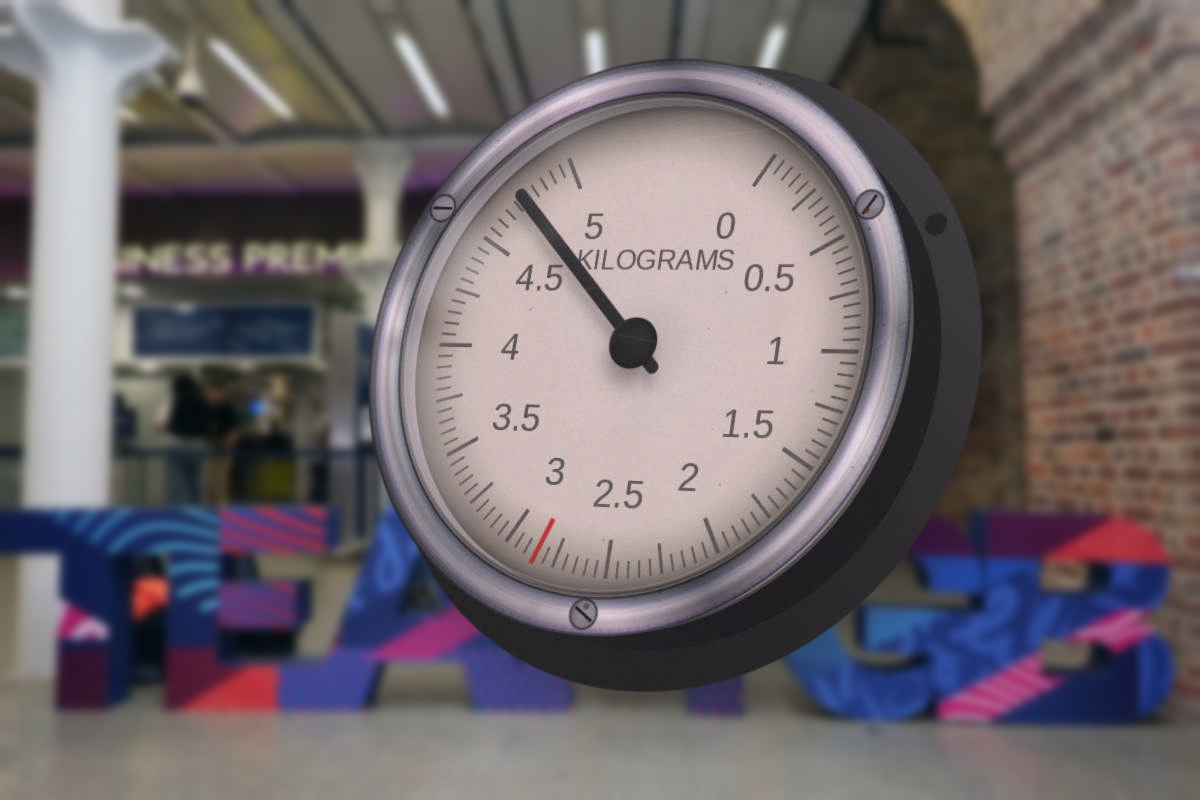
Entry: 4.75 kg
